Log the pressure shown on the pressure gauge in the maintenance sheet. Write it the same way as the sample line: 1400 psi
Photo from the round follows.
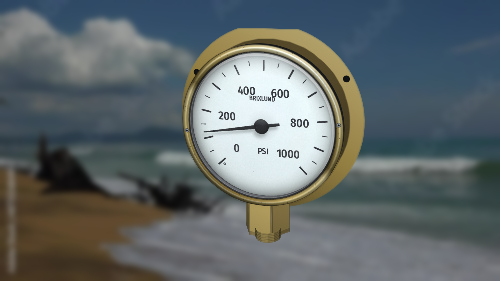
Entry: 125 psi
